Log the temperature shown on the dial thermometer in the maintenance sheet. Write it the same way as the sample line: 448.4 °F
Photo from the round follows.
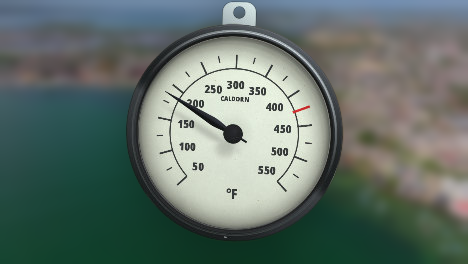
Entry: 187.5 °F
